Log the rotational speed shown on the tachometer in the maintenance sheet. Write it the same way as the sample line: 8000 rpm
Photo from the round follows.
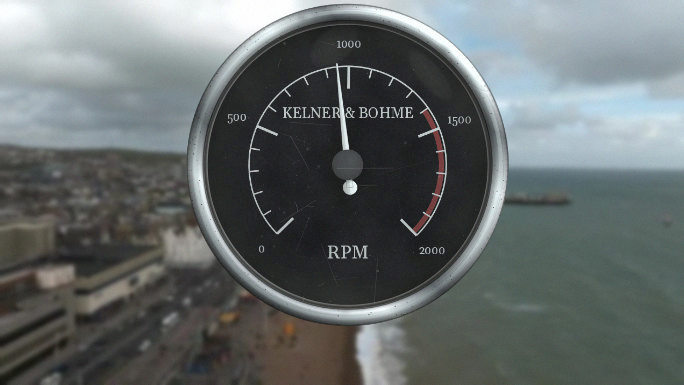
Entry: 950 rpm
